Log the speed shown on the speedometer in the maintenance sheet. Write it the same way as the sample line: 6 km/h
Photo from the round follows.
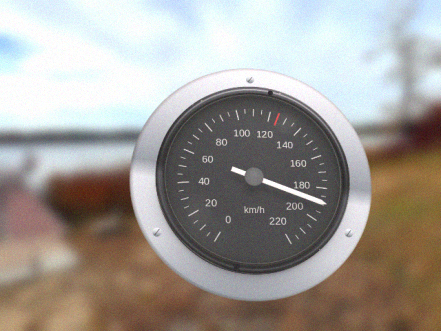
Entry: 190 km/h
